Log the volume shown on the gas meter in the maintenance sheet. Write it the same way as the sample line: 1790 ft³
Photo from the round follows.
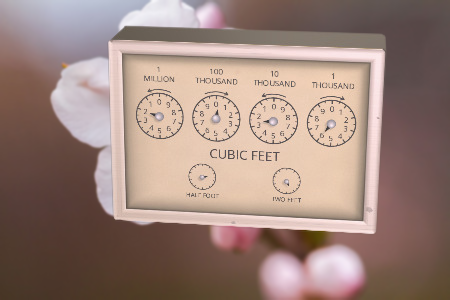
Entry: 202600 ft³
